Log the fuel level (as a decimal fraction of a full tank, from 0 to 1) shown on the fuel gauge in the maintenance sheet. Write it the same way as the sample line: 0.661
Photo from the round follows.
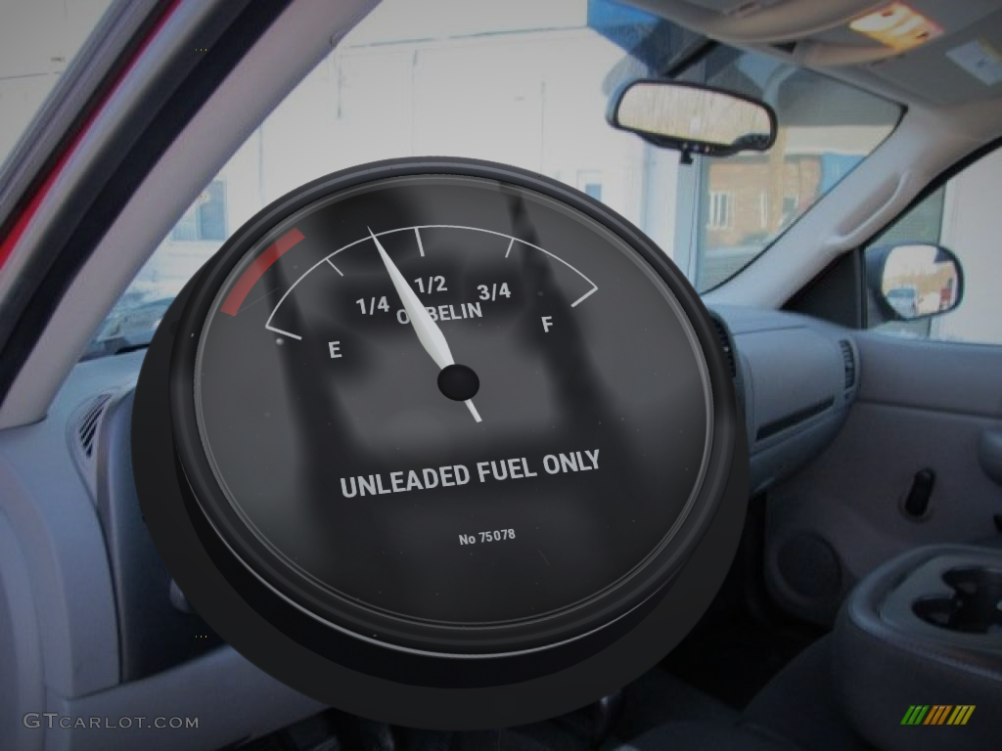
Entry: 0.375
